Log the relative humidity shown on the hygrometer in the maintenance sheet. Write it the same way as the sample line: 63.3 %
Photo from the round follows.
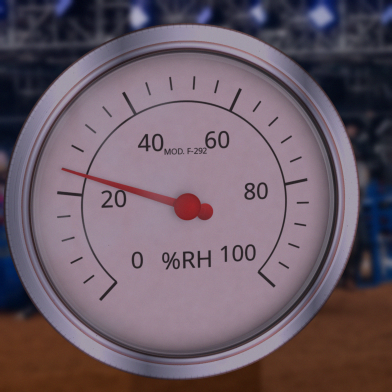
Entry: 24 %
